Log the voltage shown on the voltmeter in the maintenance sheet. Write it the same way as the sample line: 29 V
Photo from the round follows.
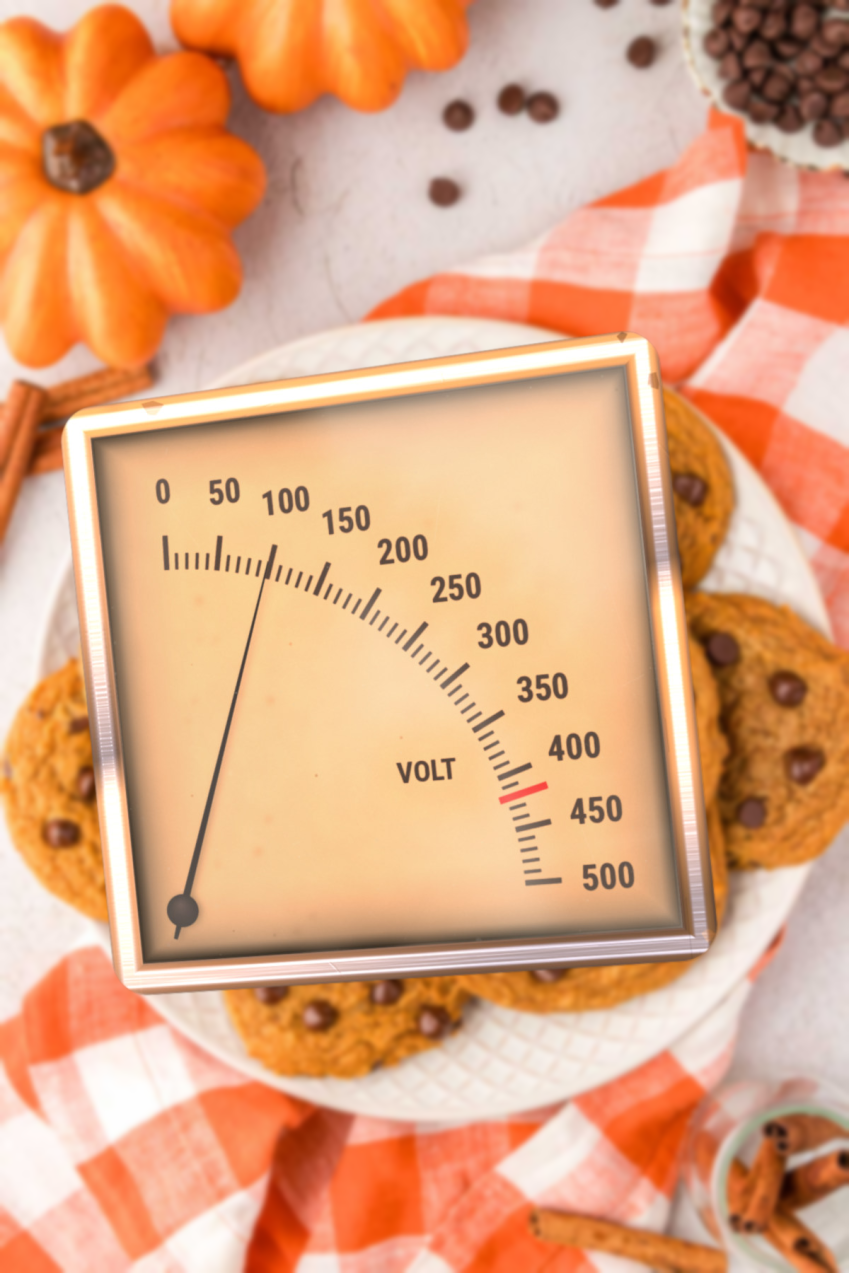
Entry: 100 V
